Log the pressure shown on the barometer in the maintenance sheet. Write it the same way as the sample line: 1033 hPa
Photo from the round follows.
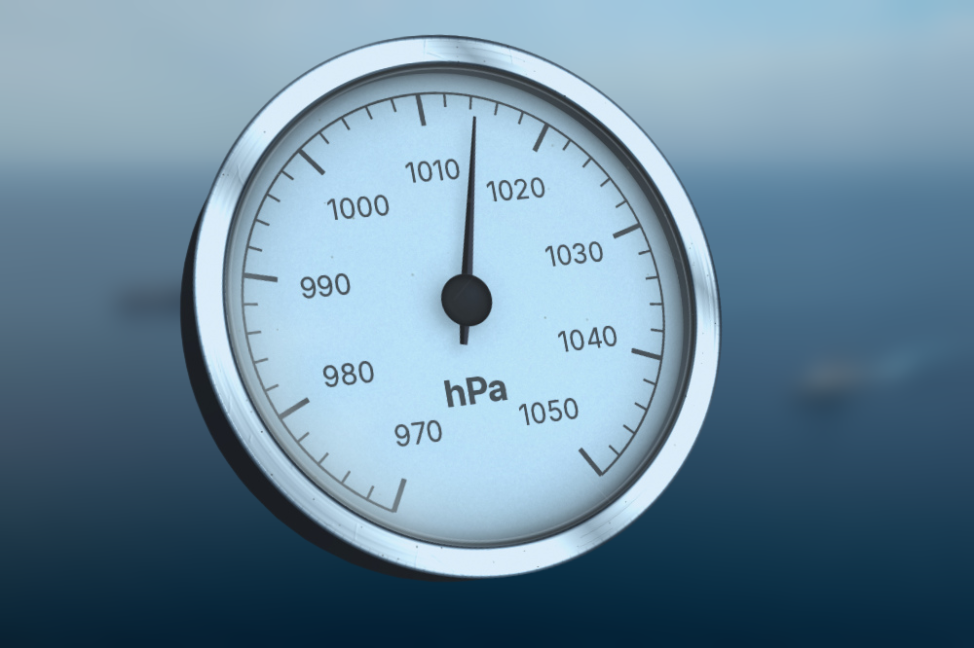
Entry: 1014 hPa
